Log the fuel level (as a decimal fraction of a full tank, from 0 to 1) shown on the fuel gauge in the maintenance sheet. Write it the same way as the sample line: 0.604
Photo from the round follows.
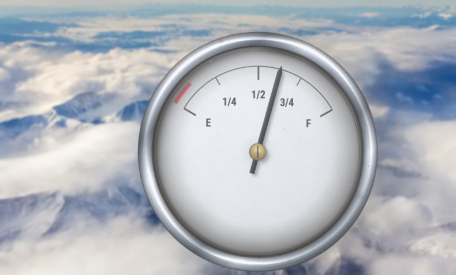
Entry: 0.625
